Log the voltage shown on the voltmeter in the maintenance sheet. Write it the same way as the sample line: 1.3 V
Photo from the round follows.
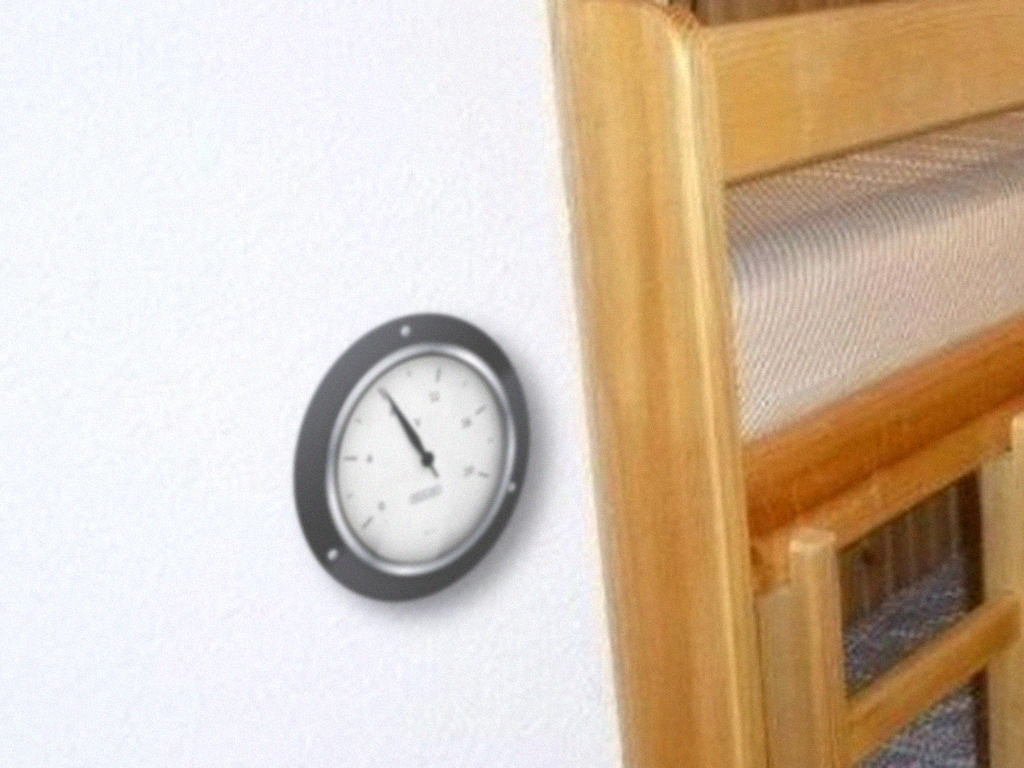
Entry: 8 V
